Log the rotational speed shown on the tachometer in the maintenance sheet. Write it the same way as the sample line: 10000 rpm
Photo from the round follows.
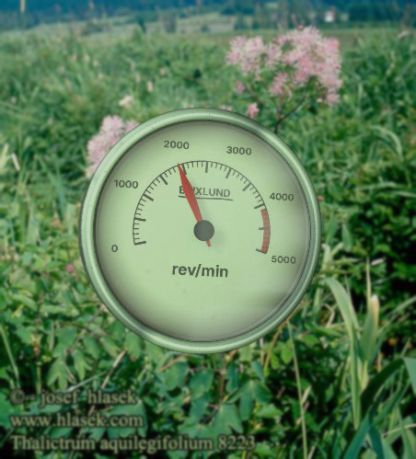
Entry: 1900 rpm
